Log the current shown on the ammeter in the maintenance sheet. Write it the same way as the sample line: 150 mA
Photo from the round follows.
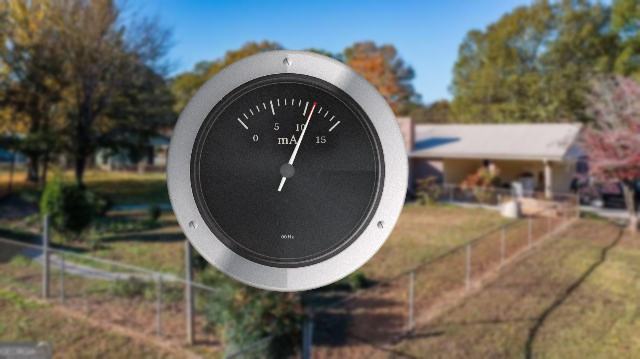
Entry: 11 mA
